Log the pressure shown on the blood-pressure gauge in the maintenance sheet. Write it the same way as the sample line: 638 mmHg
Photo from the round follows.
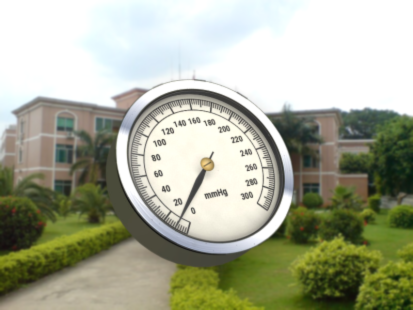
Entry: 10 mmHg
